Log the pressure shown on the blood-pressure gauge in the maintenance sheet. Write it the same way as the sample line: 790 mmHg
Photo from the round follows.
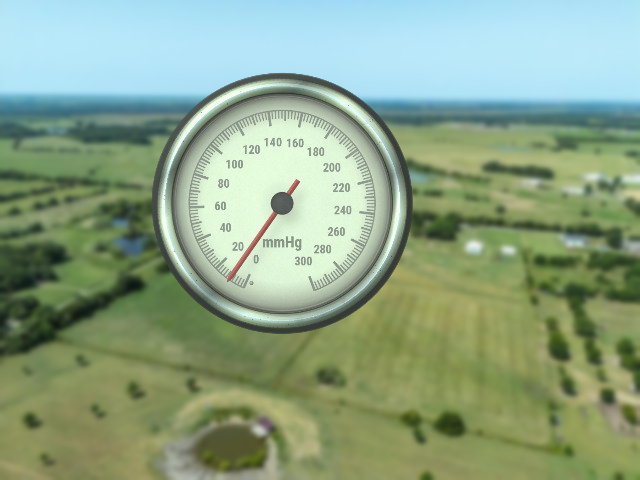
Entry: 10 mmHg
